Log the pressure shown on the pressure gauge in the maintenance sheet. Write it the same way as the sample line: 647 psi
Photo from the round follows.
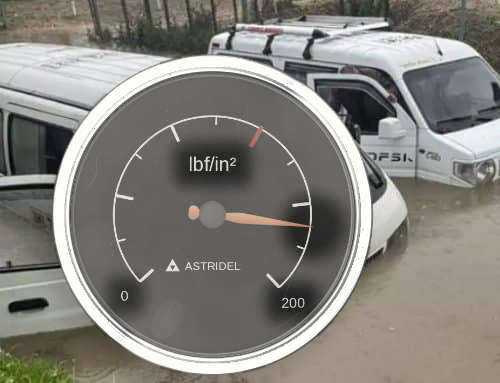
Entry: 170 psi
